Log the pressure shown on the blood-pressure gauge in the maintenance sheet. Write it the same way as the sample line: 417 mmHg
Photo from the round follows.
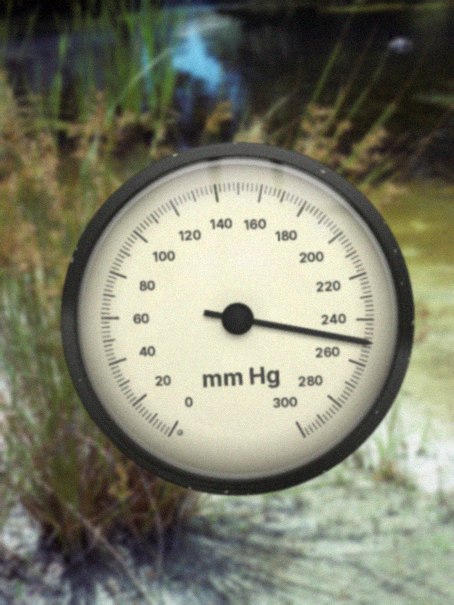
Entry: 250 mmHg
